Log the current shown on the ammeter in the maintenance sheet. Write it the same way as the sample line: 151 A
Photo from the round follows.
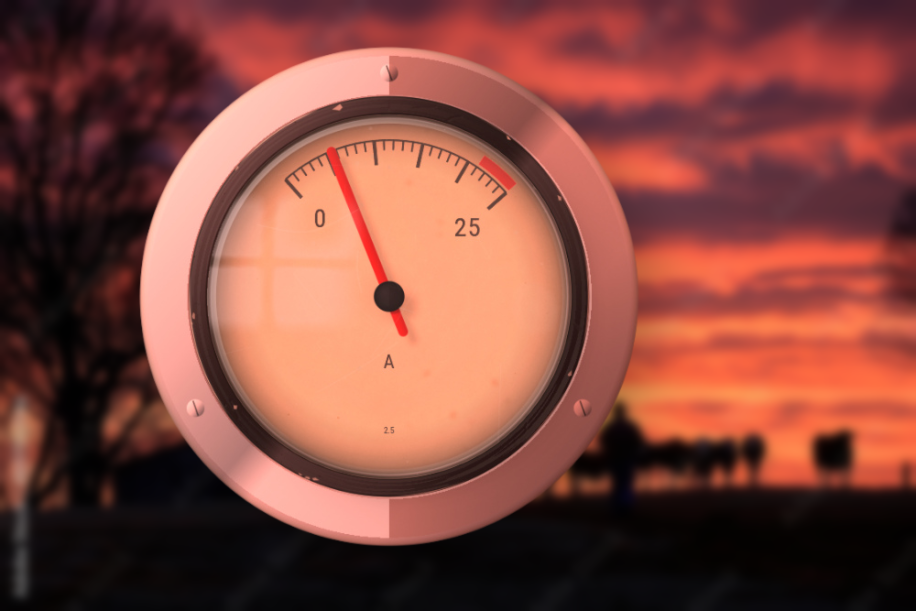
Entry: 5.5 A
